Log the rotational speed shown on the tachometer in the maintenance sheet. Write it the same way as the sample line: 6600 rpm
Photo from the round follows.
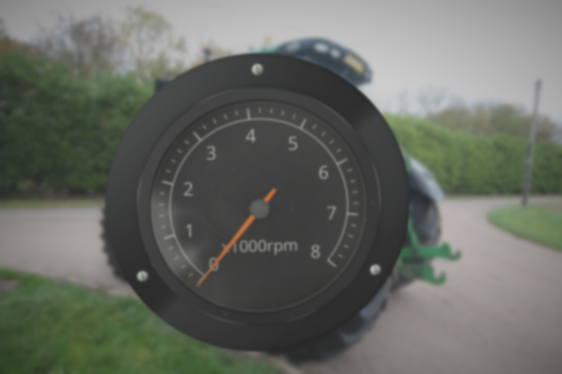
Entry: 0 rpm
